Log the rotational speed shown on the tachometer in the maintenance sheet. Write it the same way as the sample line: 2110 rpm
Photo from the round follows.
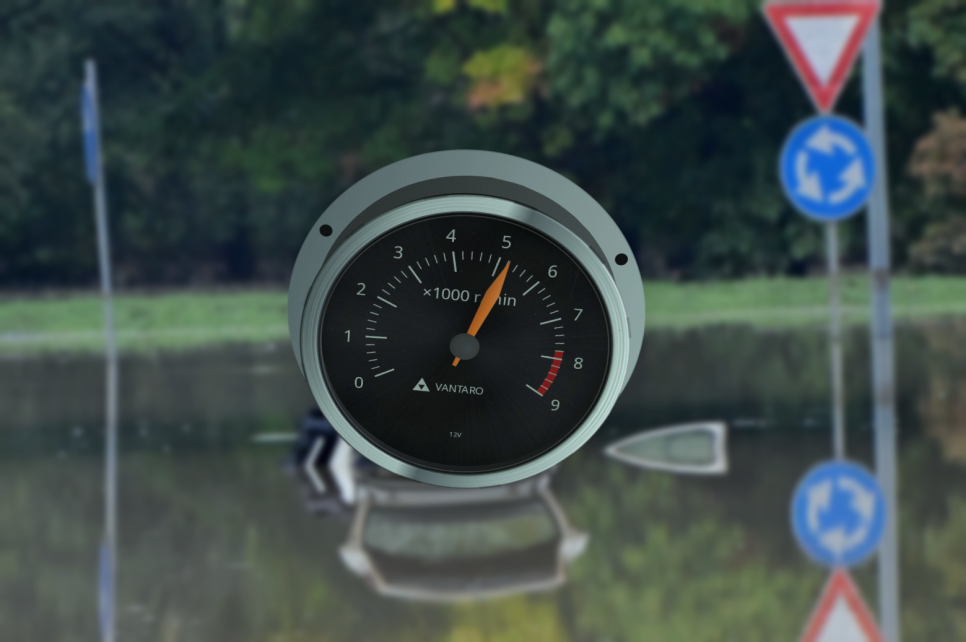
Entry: 5200 rpm
